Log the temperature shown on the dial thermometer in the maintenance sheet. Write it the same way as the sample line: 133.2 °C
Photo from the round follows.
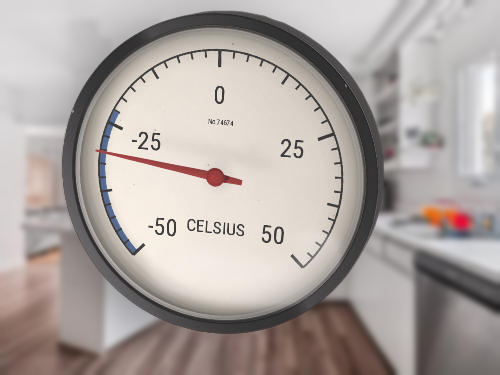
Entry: -30 °C
